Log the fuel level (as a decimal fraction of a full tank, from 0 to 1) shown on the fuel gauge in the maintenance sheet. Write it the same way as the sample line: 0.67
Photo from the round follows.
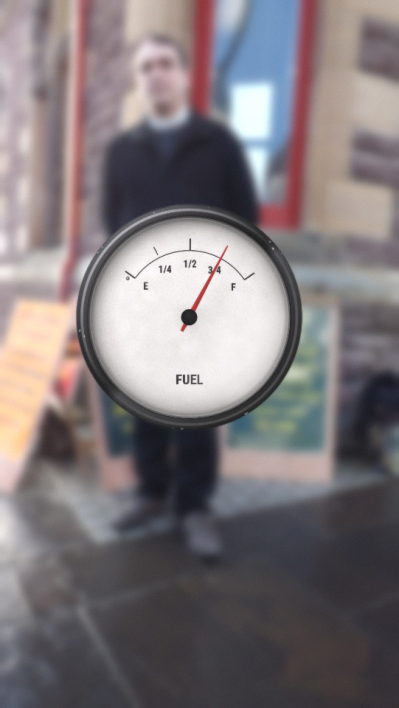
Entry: 0.75
